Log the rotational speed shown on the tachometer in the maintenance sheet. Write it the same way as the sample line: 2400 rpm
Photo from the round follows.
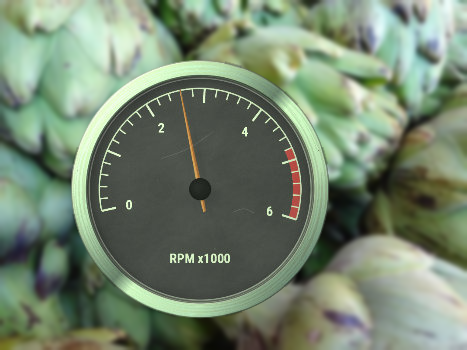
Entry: 2600 rpm
